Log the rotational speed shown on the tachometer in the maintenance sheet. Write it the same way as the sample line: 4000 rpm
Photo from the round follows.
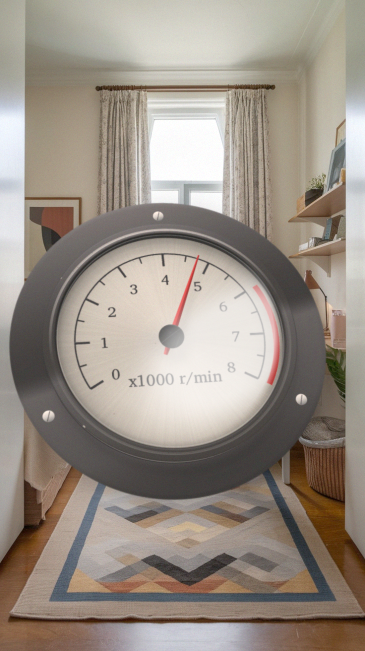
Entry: 4750 rpm
